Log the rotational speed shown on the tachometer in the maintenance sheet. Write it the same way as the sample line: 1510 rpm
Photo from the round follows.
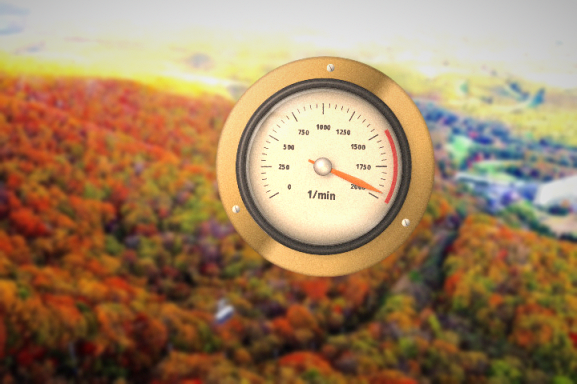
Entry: 1950 rpm
